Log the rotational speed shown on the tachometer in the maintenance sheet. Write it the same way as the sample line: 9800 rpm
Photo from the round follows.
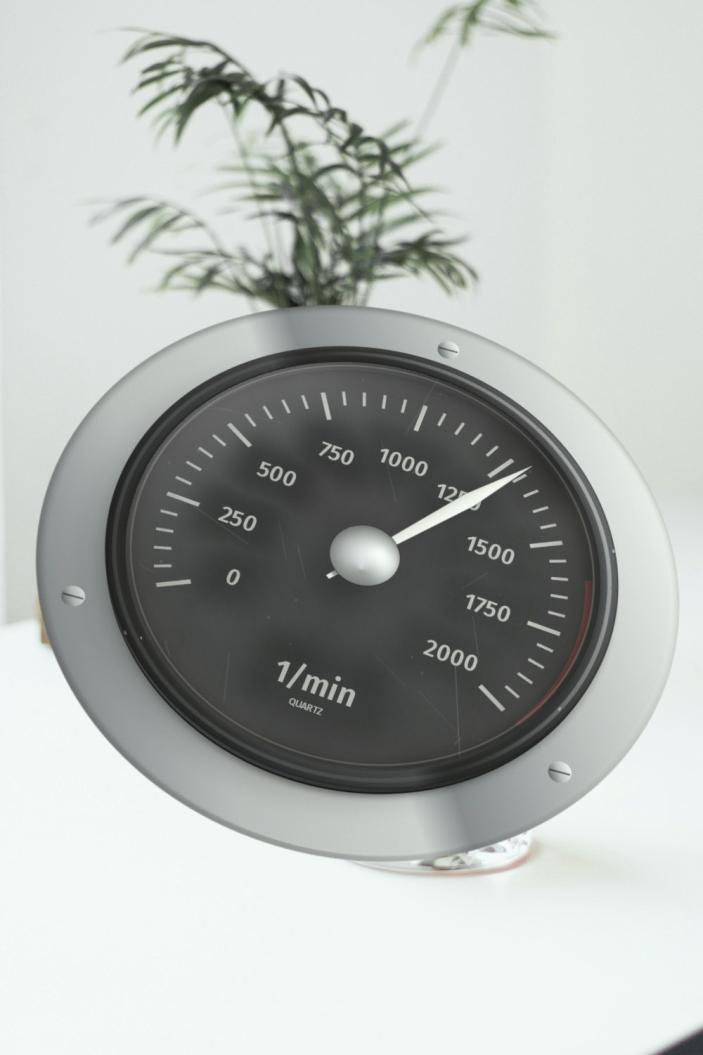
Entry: 1300 rpm
